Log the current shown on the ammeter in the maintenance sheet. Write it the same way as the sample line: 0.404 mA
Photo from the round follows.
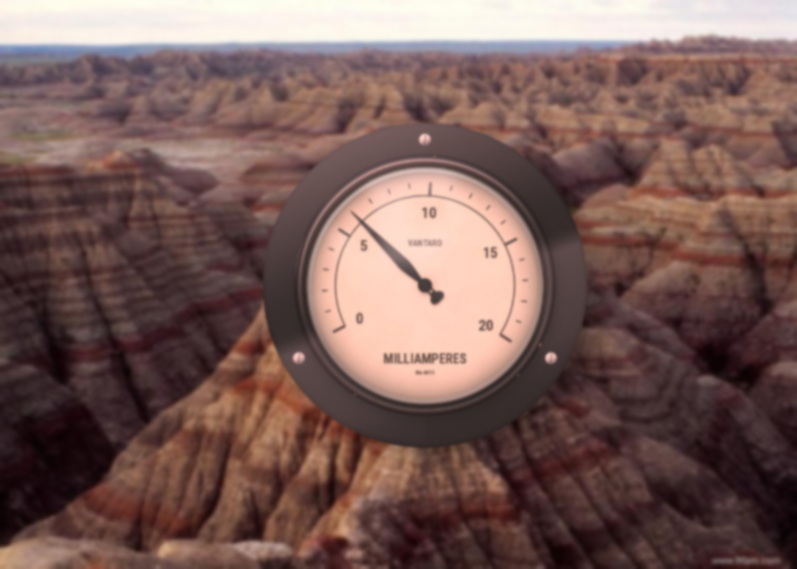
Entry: 6 mA
